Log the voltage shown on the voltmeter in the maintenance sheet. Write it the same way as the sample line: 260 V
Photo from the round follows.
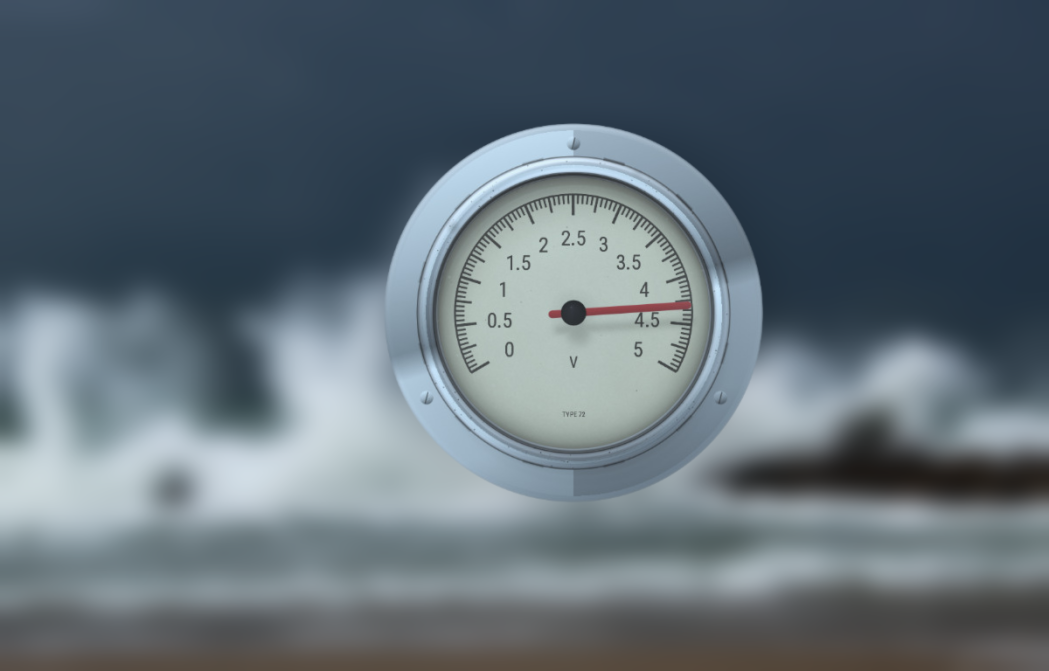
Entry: 4.3 V
